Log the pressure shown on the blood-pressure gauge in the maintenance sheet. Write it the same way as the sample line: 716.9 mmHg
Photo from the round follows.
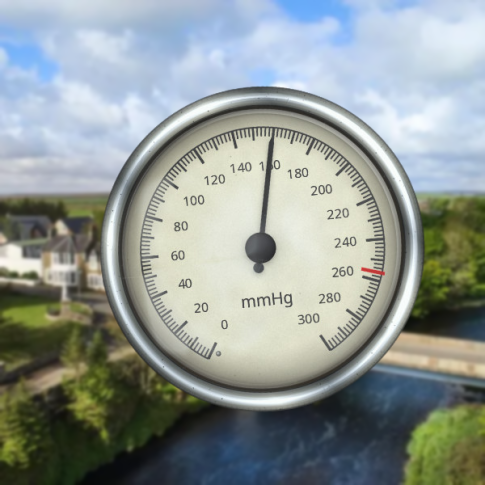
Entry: 160 mmHg
